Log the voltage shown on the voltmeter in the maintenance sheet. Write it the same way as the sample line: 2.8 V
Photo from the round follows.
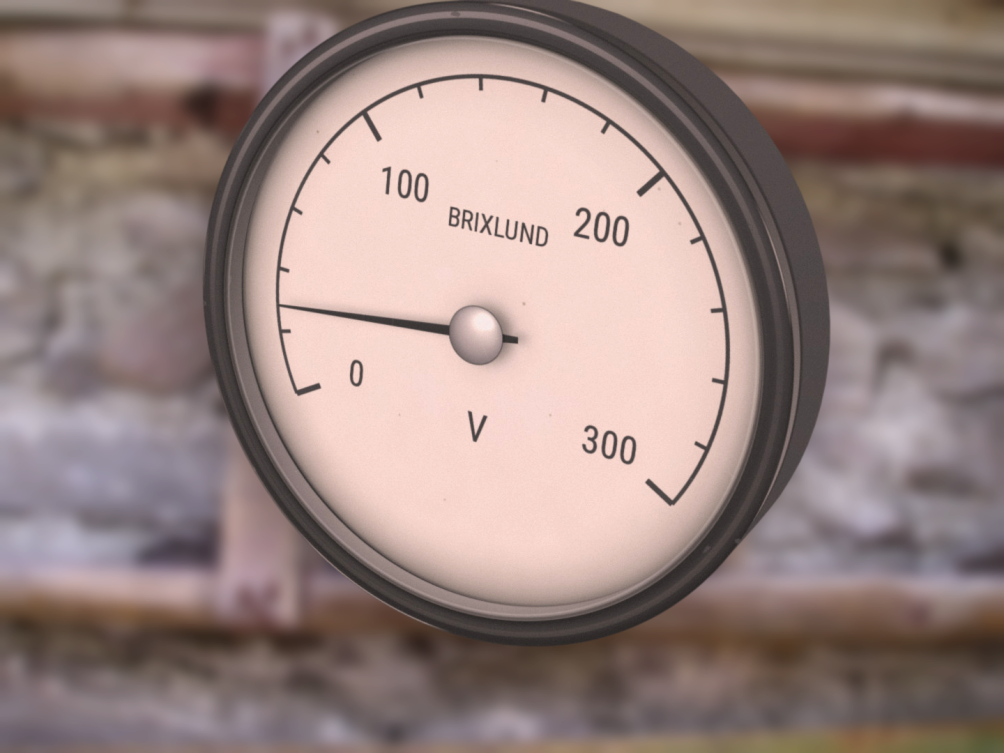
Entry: 30 V
